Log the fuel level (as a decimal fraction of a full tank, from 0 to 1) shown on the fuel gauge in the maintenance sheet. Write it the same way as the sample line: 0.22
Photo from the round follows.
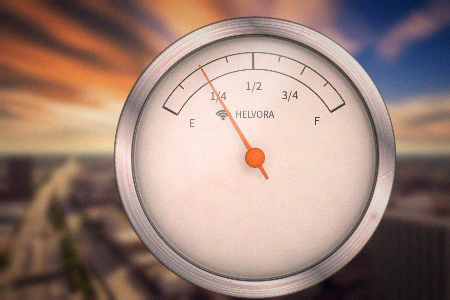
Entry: 0.25
